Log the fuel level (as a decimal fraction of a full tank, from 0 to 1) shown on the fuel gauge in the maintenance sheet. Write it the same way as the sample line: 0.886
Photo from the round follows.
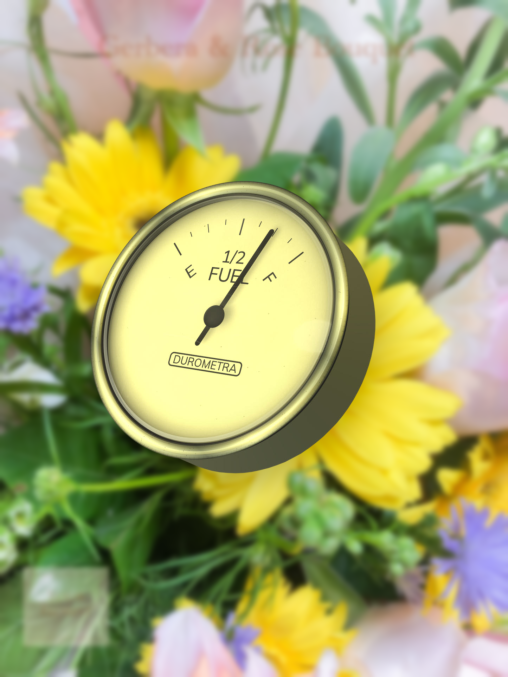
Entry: 0.75
